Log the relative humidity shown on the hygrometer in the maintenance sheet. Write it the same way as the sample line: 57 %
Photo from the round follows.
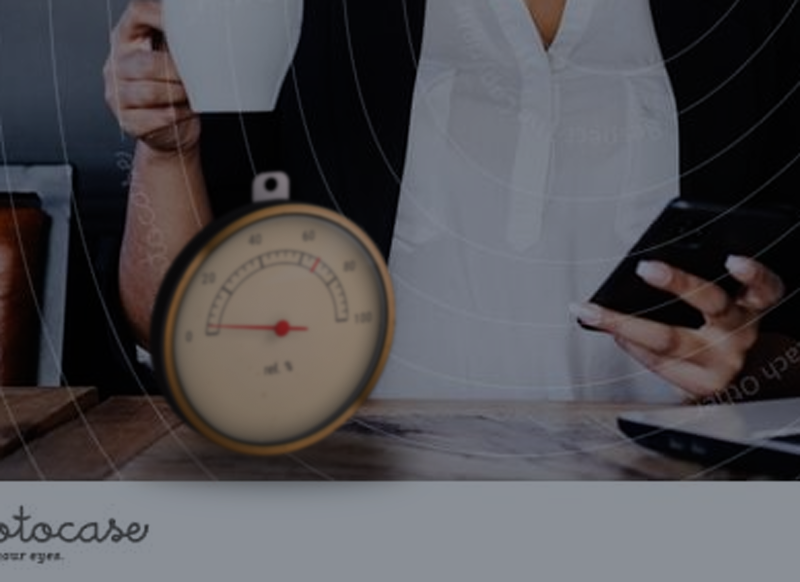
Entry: 4 %
